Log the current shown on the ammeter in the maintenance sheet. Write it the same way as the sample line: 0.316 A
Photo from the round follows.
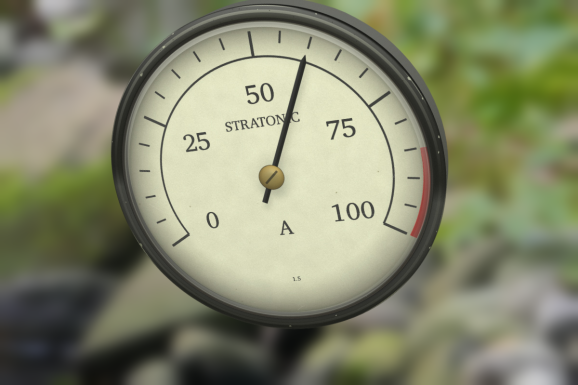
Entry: 60 A
